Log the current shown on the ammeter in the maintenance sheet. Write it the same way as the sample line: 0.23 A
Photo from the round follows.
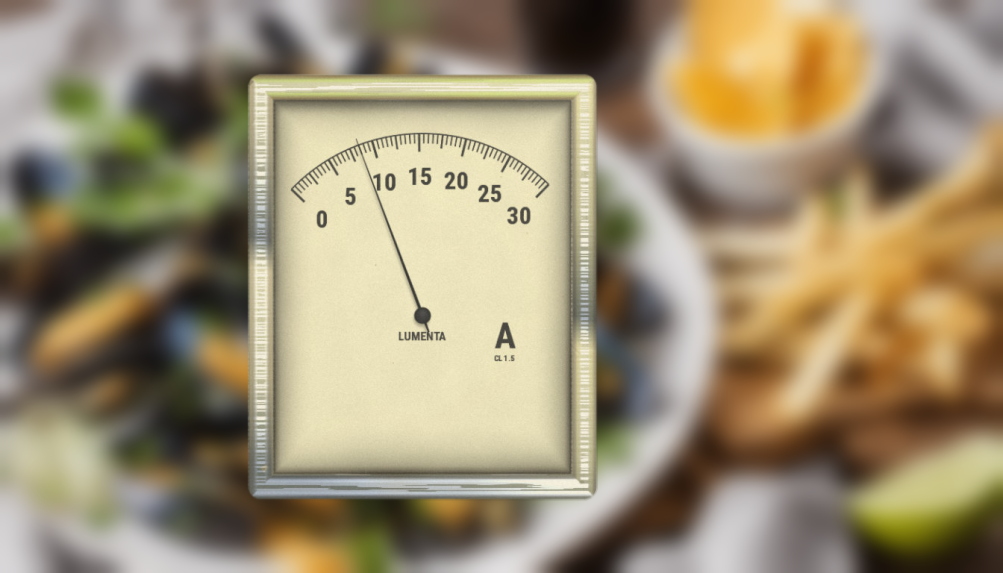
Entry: 8.5 A
